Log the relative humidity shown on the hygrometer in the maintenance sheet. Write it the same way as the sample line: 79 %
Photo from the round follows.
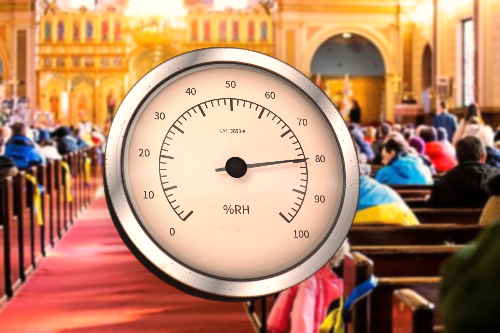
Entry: 80 %
